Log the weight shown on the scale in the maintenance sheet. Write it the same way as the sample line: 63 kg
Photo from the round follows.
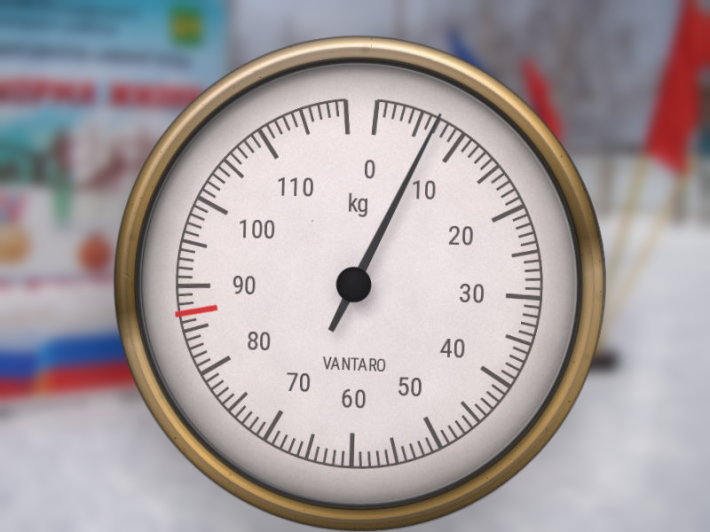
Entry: 7 kg
